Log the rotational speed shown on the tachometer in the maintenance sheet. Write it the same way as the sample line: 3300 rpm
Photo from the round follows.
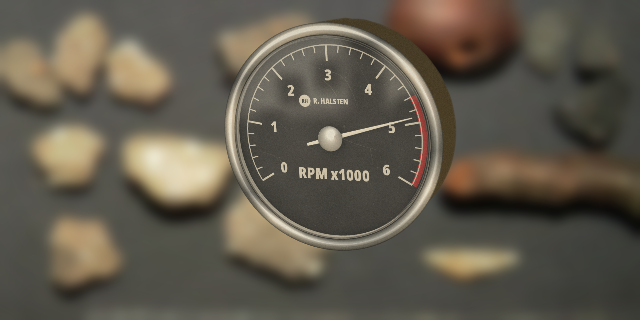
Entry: 4900 rpm
